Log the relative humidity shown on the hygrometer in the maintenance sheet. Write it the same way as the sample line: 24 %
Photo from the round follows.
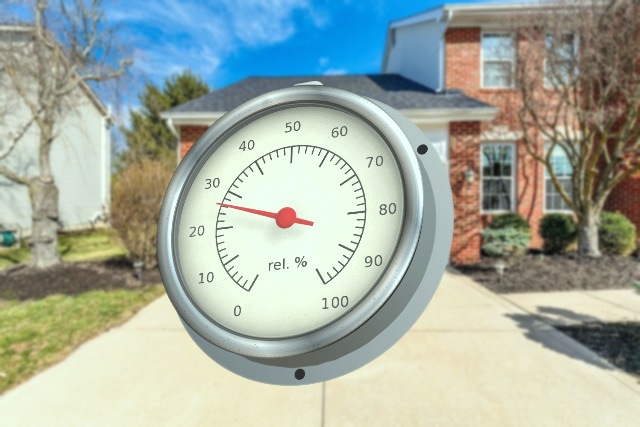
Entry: 26 %
